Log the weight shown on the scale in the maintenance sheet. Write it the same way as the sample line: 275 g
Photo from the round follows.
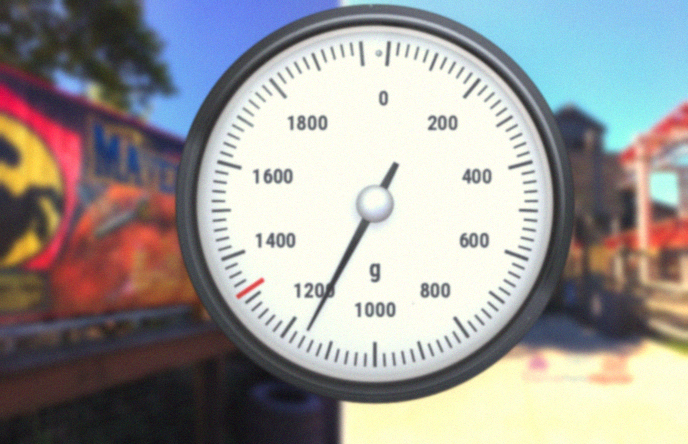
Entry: 1160 g
